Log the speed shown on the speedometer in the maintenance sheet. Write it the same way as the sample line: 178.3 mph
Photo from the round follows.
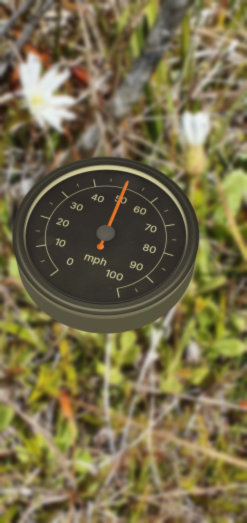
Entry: 50 mph
